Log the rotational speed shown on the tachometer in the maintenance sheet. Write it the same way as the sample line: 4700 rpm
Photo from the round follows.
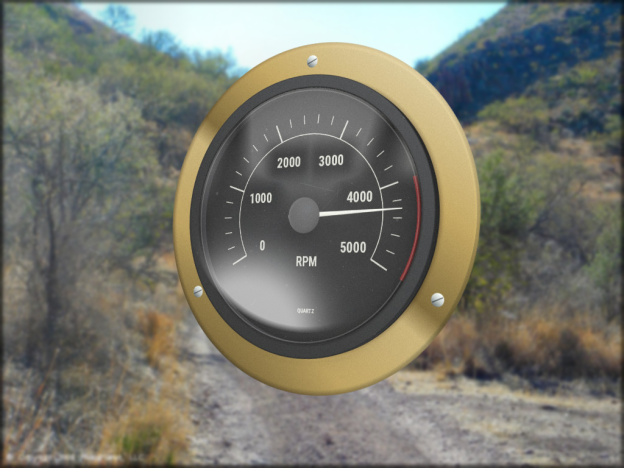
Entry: 4300 rpm
